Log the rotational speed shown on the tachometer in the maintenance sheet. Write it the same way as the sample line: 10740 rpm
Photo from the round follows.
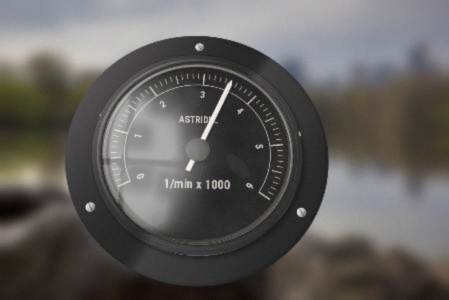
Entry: 3500 rpm
